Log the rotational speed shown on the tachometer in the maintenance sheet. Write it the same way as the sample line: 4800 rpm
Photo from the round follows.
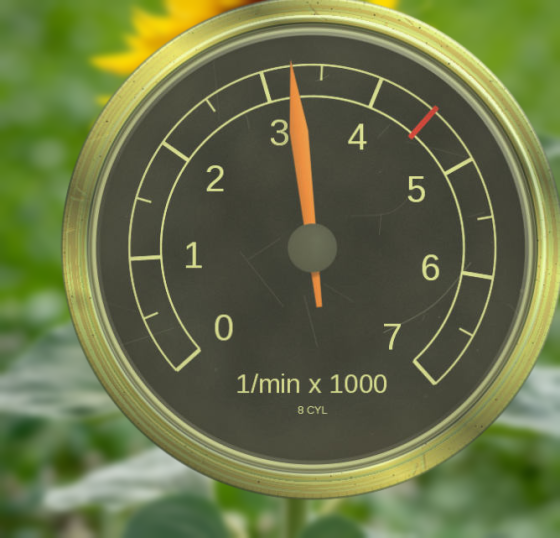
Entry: 3250 rpm
